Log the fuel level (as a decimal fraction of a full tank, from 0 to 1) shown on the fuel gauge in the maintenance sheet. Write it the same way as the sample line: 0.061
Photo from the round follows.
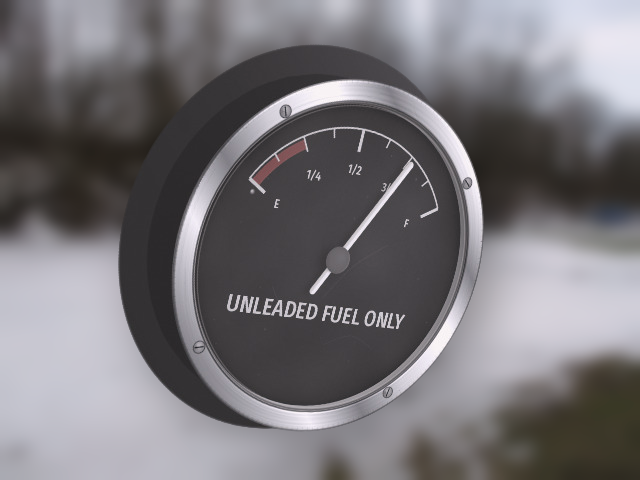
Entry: 0.75
